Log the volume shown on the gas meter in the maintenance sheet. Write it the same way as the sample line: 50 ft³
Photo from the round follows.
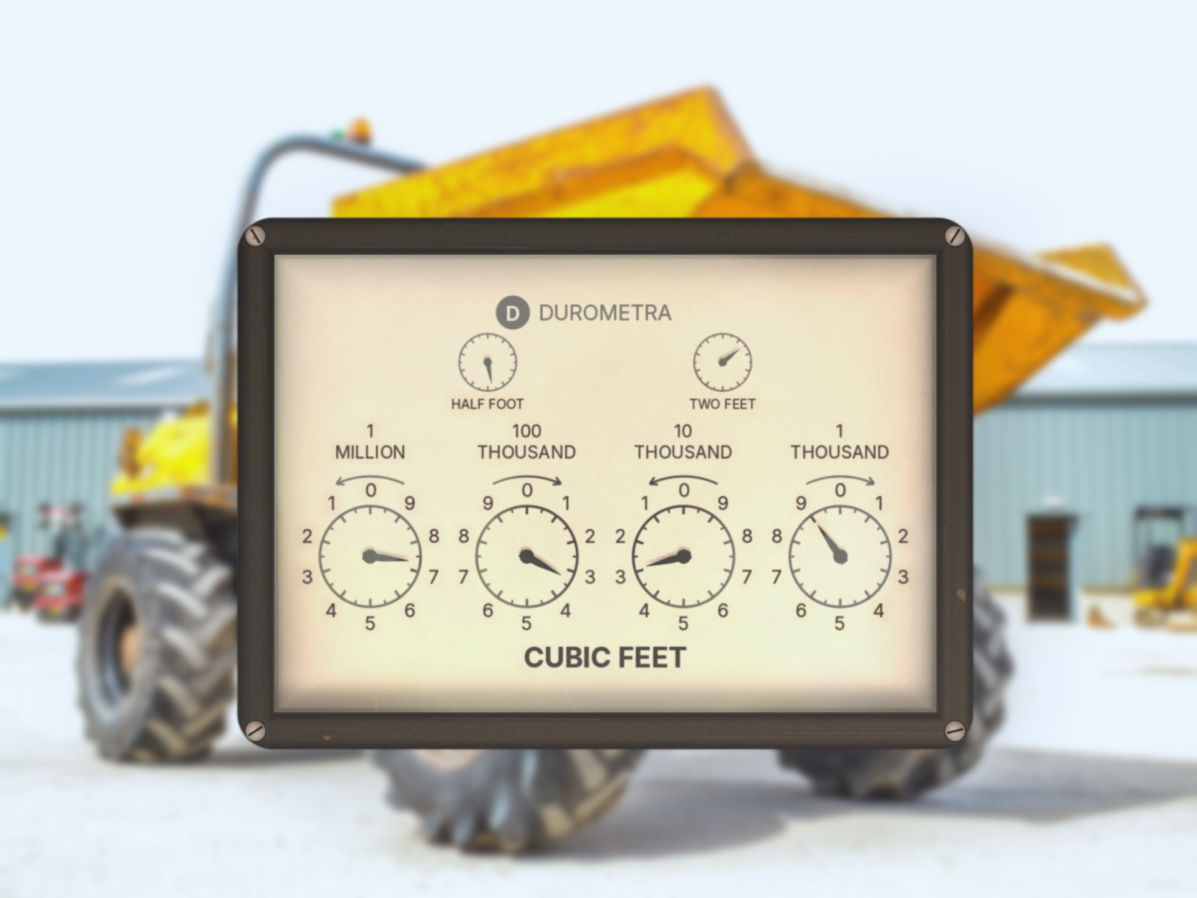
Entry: 732900 ft³
